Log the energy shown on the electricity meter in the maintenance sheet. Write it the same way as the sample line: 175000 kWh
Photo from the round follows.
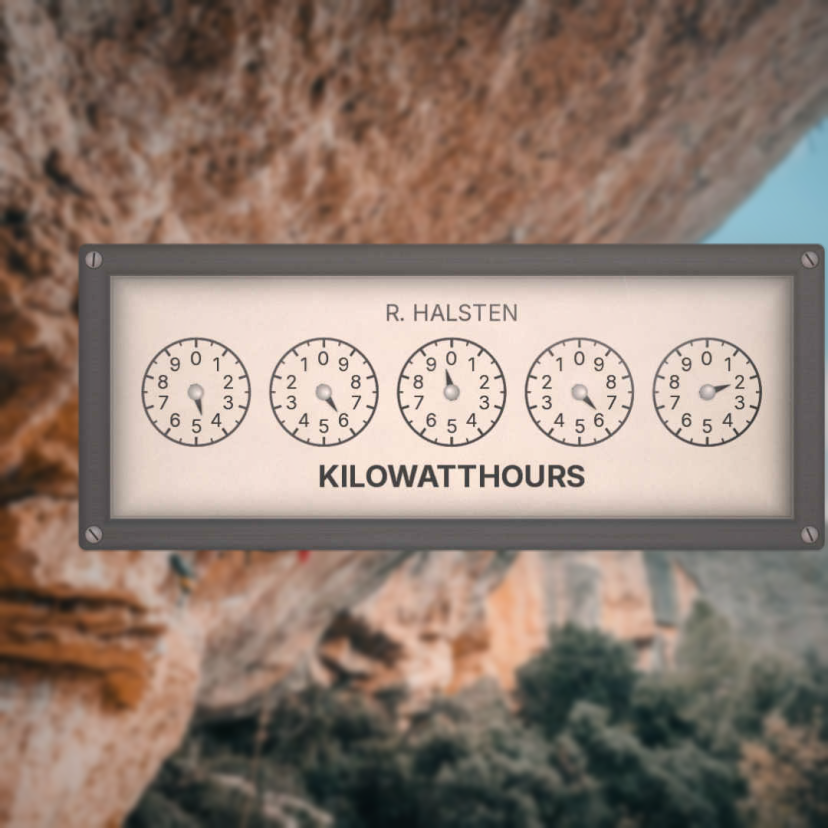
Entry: 45962 kWh
